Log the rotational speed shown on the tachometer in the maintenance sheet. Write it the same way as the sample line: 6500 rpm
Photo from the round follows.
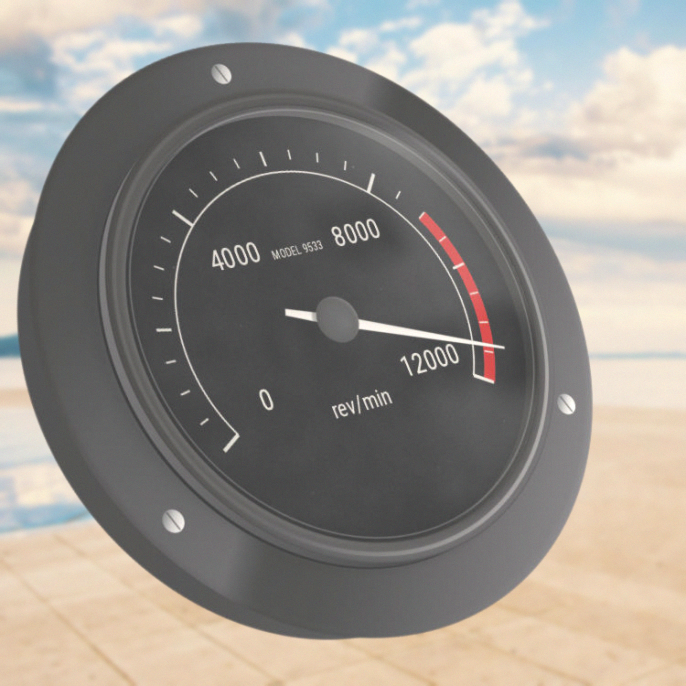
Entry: 11500 rpm
